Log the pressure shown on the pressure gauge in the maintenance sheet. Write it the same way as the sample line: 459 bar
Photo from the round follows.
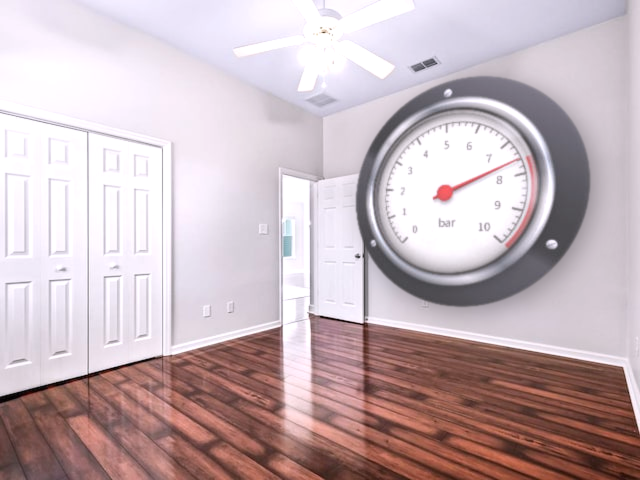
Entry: 7.6 bar
